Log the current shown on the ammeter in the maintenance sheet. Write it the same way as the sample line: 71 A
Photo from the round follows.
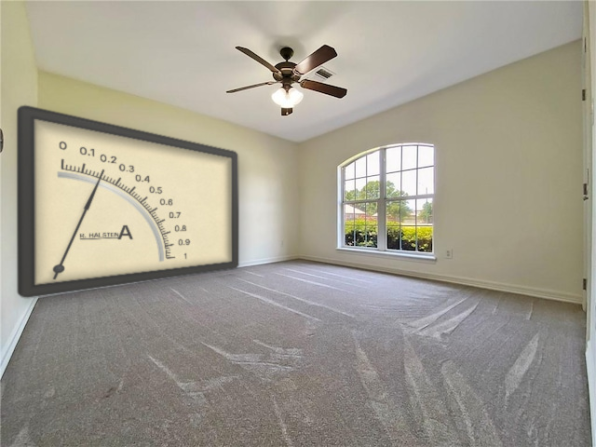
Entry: 0.2 A
